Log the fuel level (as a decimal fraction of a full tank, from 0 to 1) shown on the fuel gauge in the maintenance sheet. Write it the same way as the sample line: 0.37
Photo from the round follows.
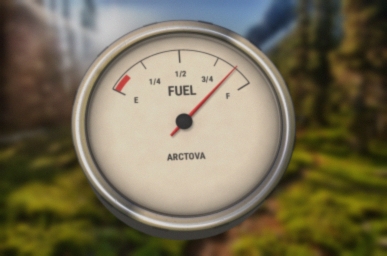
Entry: 0.875
